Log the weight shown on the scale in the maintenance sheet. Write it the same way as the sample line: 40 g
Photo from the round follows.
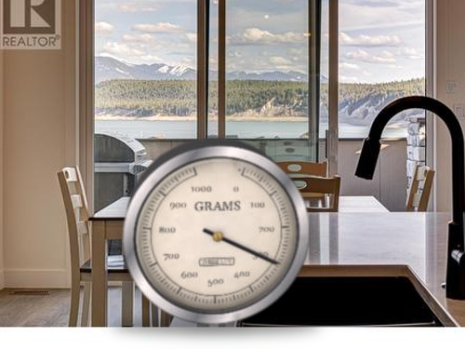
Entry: 300 g
